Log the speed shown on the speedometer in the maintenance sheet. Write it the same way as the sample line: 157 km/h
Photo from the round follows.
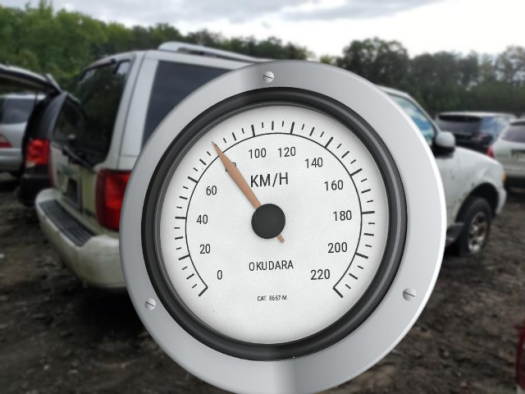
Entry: 80 km/h
